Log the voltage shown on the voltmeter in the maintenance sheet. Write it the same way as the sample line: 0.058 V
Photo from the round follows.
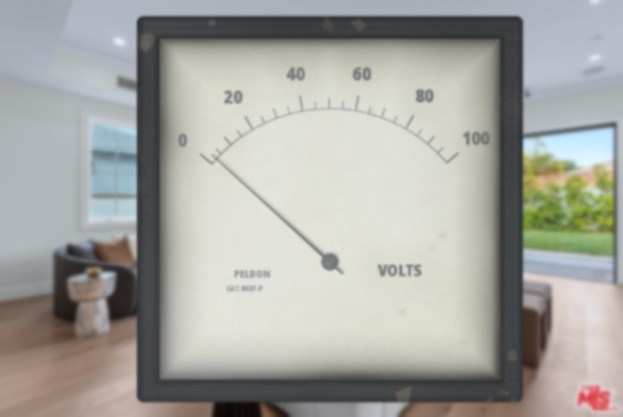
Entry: 2.5 V
